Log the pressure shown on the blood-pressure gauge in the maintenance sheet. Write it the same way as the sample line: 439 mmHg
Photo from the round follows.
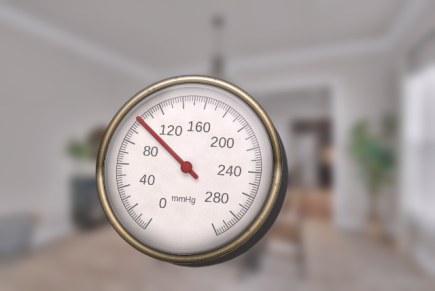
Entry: 100 mmHg
